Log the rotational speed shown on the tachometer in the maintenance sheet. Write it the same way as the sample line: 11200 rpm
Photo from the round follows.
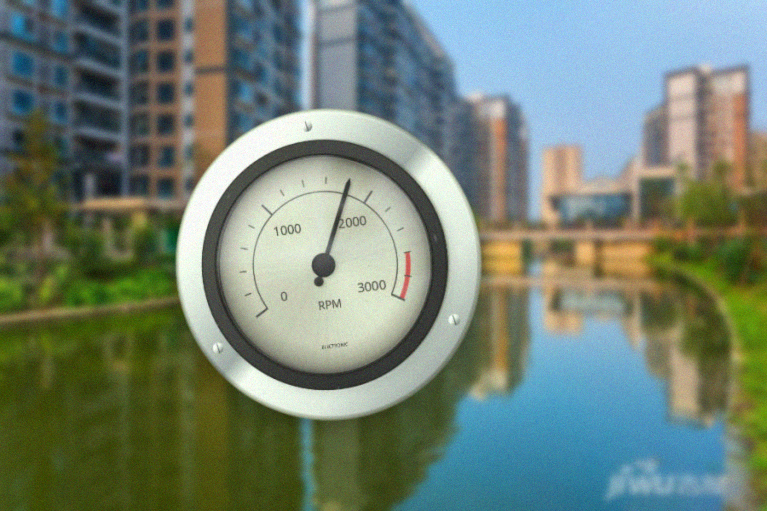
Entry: 1800 rpm
